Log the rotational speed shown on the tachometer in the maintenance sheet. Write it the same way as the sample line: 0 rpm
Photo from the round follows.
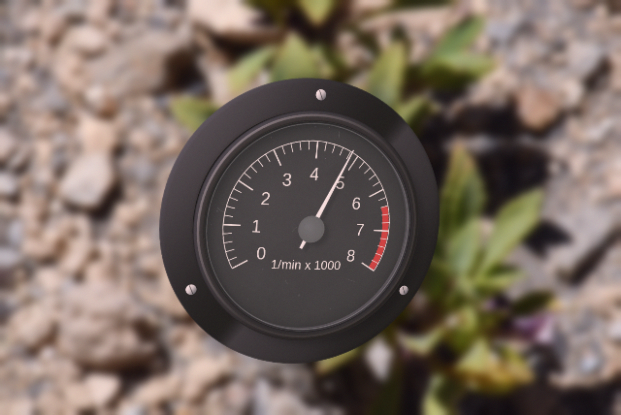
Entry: 4800 rpm
